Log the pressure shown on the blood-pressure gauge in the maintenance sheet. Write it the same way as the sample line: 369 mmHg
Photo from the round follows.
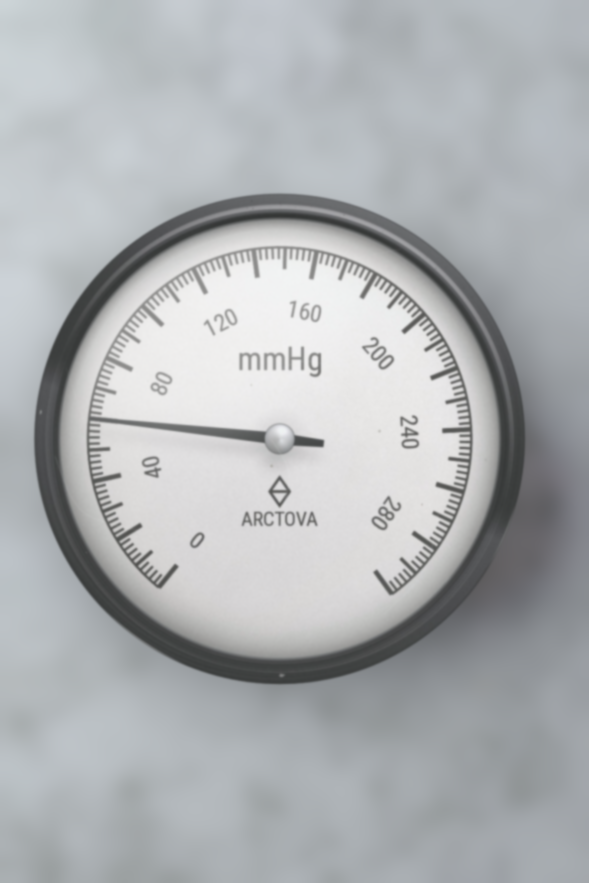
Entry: 60 mmHg
